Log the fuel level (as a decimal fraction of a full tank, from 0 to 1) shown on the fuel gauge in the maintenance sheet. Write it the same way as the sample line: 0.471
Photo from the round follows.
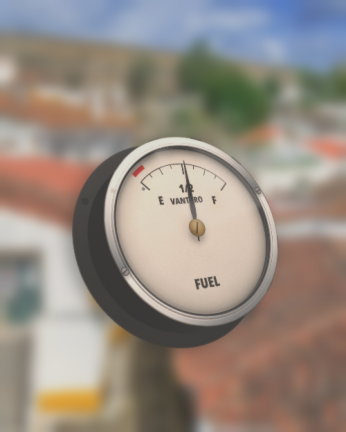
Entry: 0.5
